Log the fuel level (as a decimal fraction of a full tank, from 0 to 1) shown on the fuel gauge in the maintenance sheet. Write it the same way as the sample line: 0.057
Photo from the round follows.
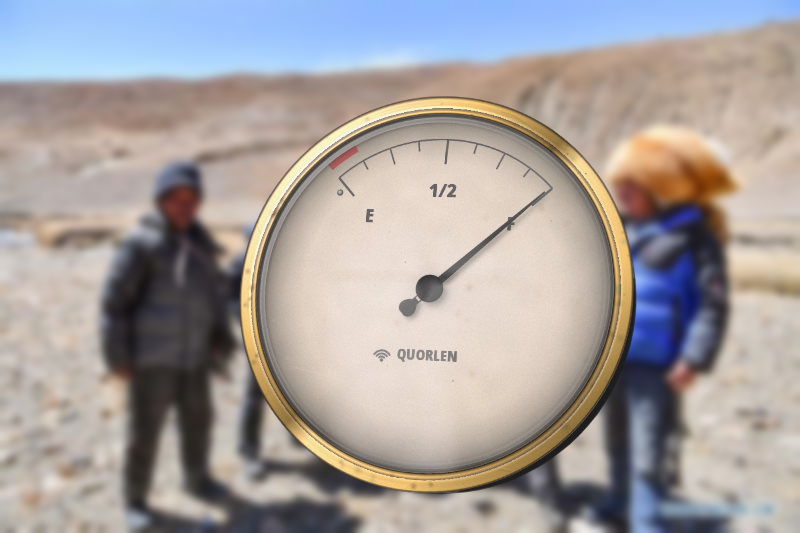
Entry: 1
